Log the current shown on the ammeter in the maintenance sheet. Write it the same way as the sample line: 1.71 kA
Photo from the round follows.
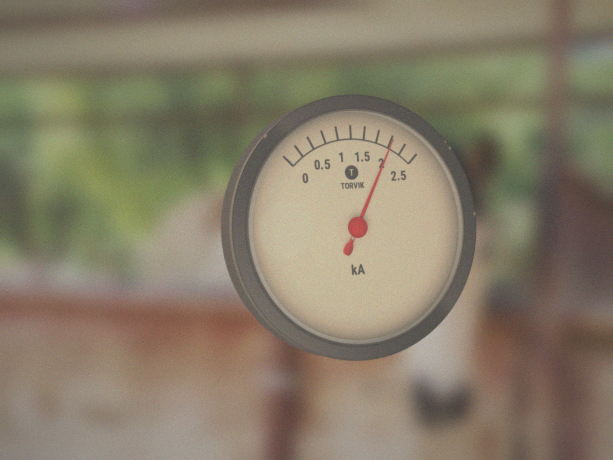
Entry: 2 kA
